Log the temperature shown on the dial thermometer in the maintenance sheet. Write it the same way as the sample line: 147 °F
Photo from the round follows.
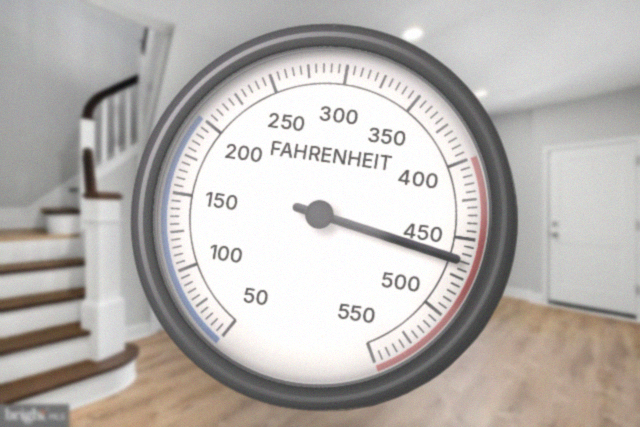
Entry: 465 °F
